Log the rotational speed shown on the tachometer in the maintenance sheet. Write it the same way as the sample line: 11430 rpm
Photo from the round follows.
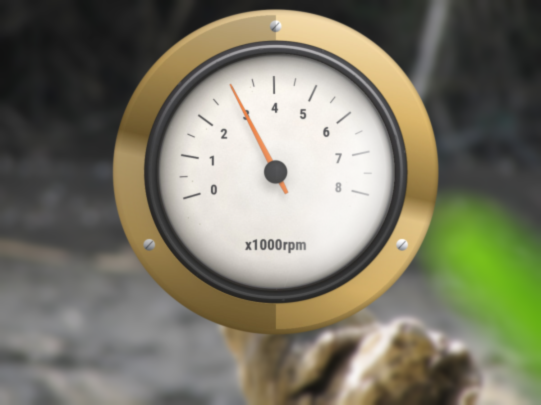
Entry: 3000 rpm
